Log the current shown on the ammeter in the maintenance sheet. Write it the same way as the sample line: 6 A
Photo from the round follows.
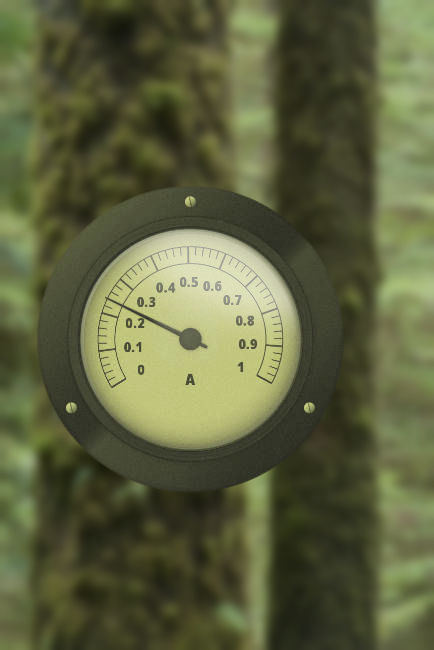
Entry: 0.24 A
